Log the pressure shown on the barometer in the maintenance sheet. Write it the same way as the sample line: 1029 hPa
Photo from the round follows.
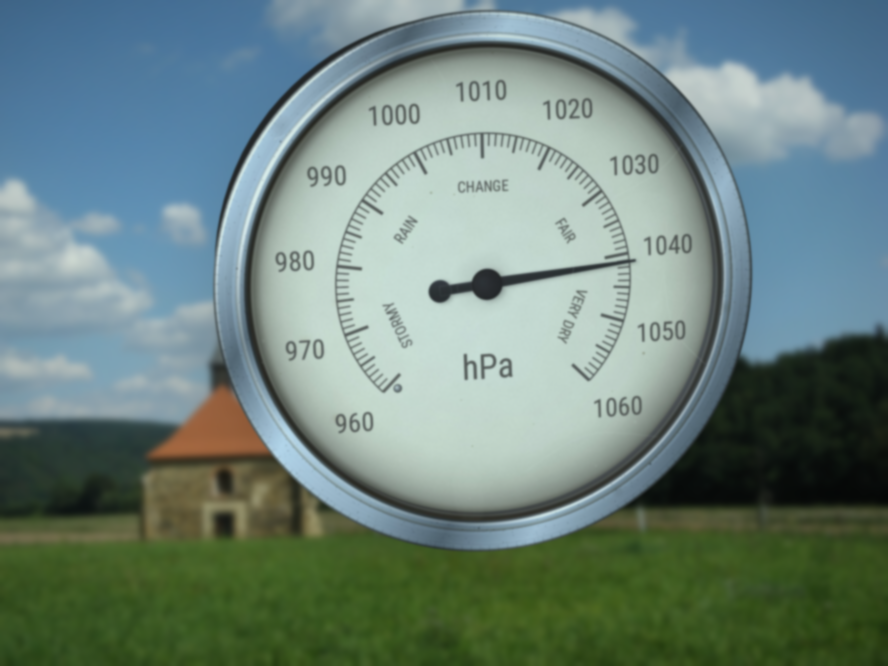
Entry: 1041 hPa
